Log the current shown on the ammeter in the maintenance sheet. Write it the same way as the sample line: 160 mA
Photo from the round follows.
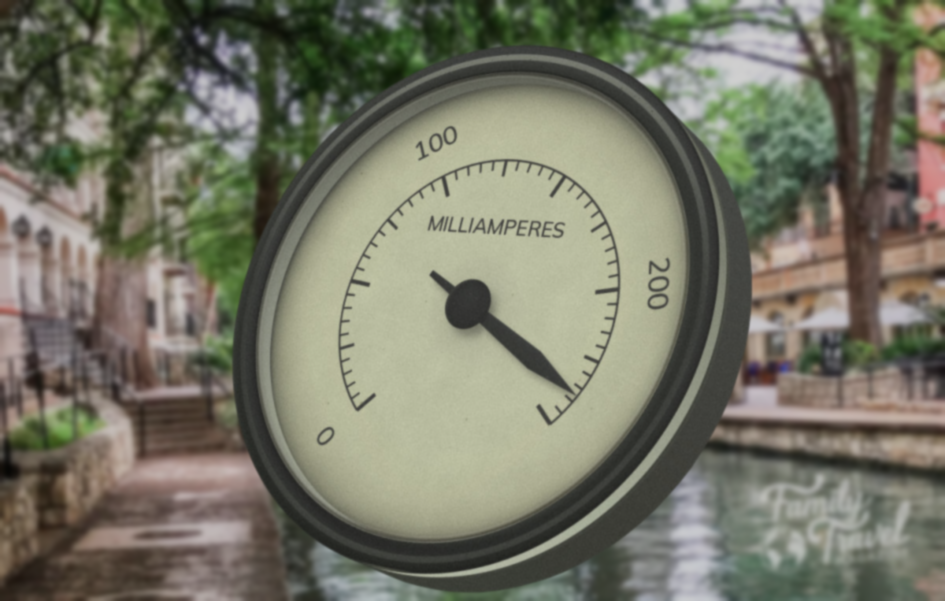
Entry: 237.5 mA
